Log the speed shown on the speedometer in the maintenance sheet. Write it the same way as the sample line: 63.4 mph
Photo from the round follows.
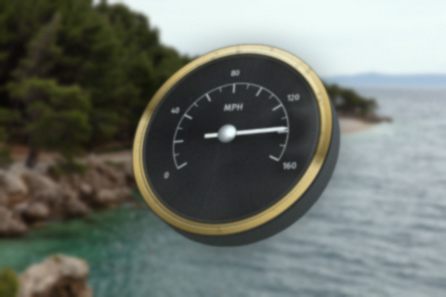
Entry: 140 mph
